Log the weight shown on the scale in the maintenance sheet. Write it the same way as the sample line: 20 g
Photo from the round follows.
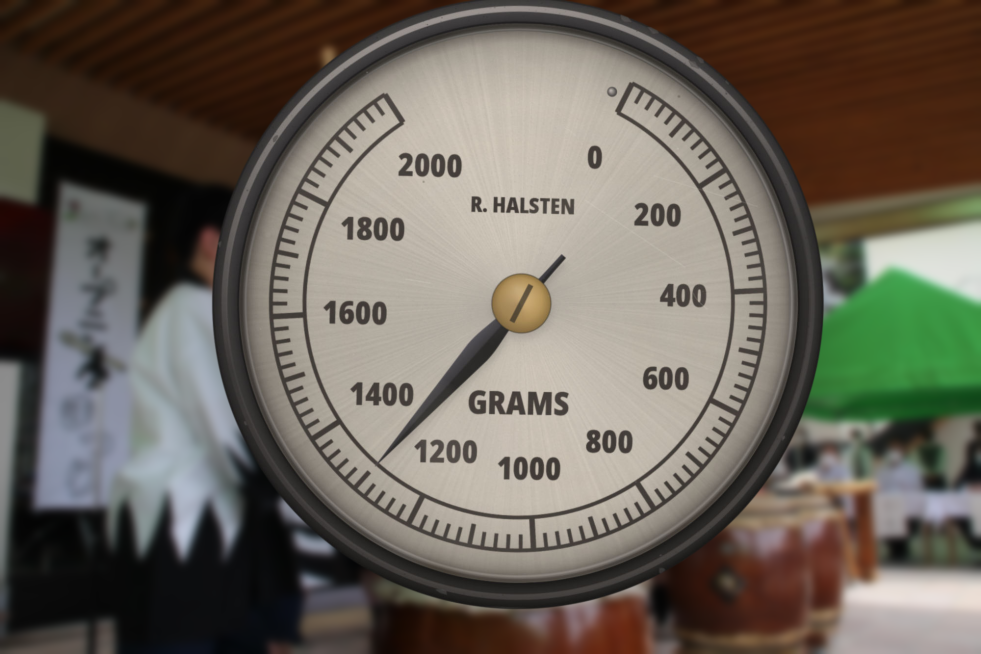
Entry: 1300 g
